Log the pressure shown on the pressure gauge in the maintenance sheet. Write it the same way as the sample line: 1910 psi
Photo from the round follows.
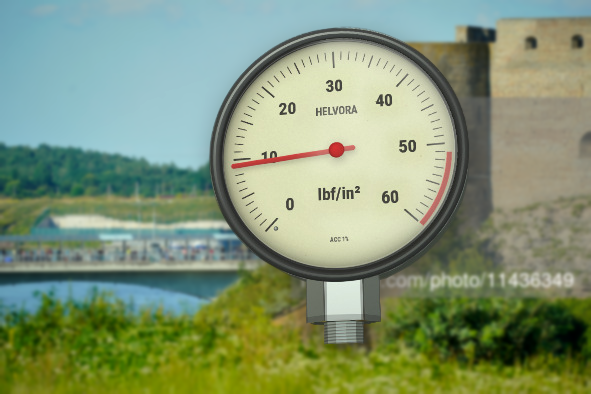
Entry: 9 psi
